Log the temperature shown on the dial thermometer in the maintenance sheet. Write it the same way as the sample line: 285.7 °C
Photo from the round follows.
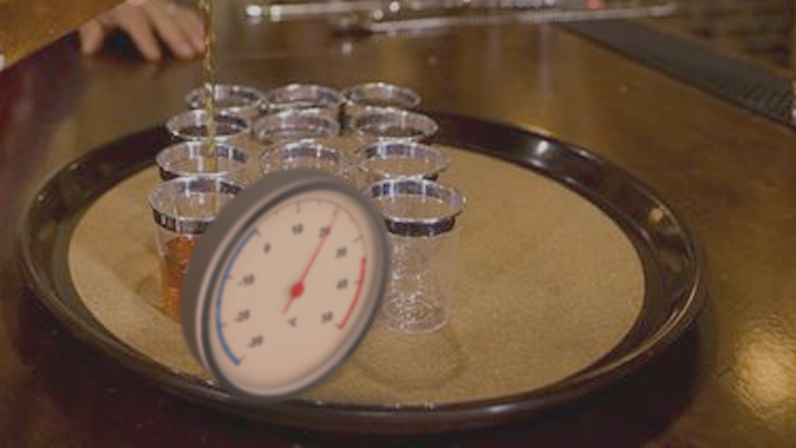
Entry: 20 °C
